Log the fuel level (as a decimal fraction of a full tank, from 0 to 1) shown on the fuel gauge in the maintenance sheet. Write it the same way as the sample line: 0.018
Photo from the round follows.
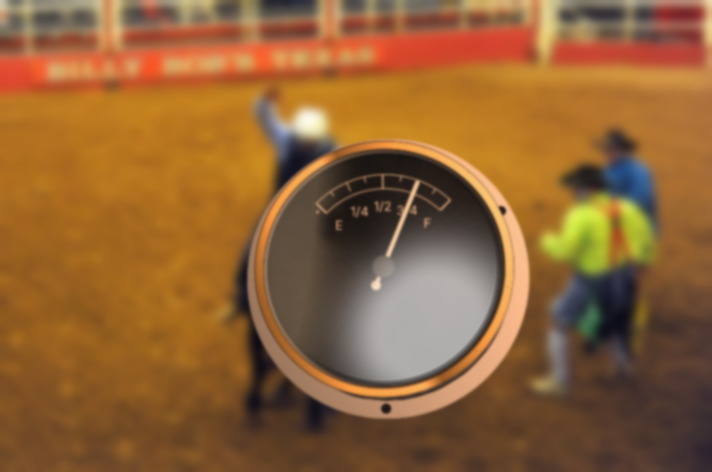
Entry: 0.75
